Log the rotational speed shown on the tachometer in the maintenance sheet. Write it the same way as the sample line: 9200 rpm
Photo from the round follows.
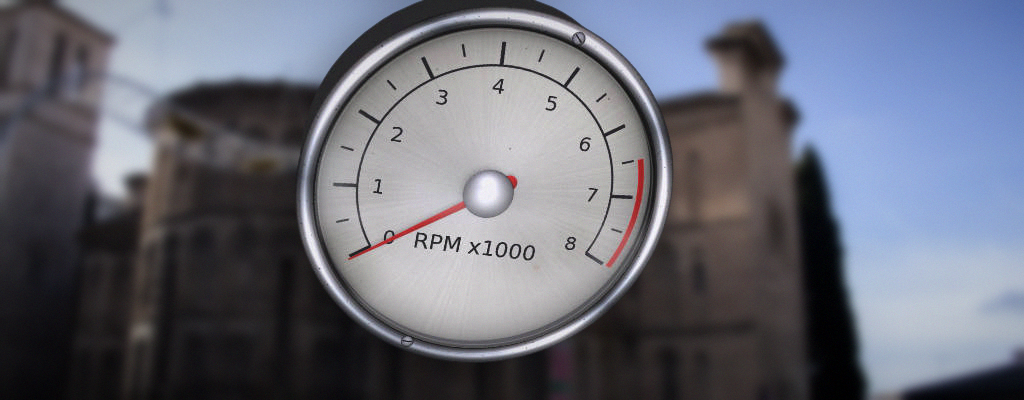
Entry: 0 rpm
